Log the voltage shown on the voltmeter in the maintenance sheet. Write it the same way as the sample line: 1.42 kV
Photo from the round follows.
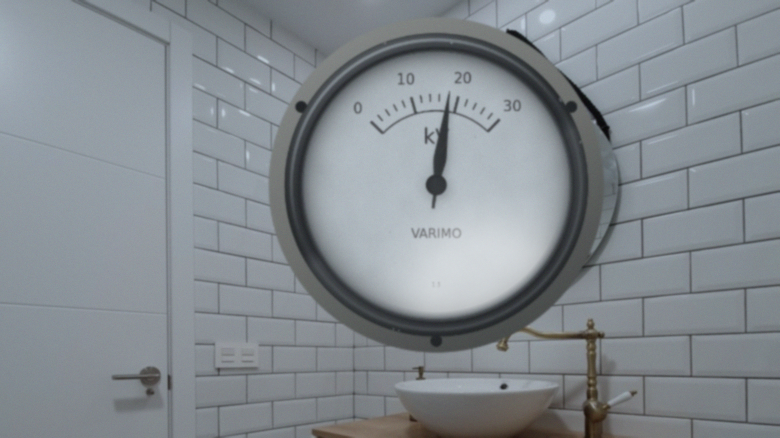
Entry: 18 kV
